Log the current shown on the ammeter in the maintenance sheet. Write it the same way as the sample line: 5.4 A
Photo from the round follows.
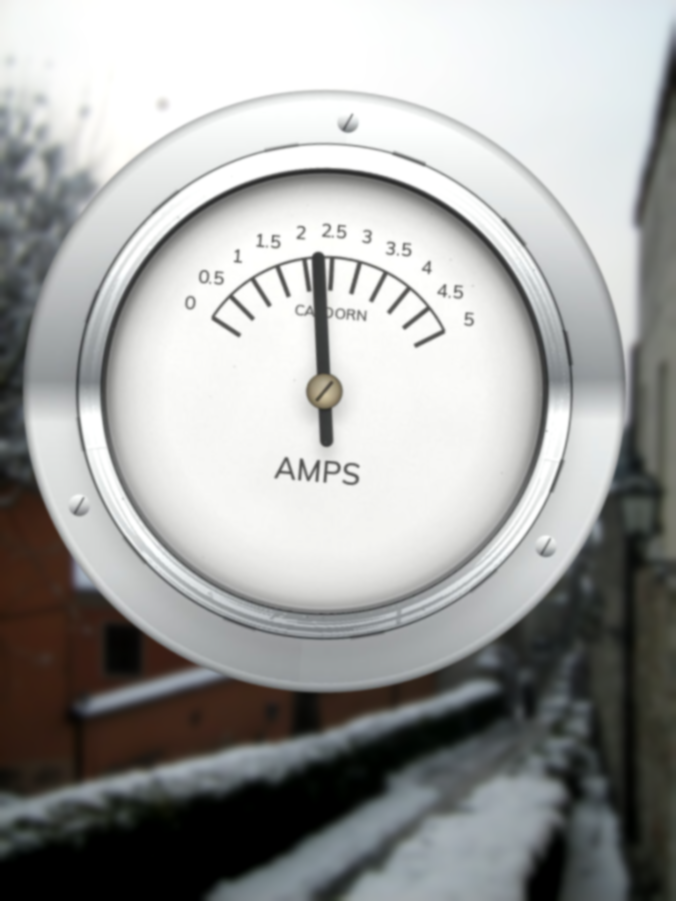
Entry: 2.25 A
